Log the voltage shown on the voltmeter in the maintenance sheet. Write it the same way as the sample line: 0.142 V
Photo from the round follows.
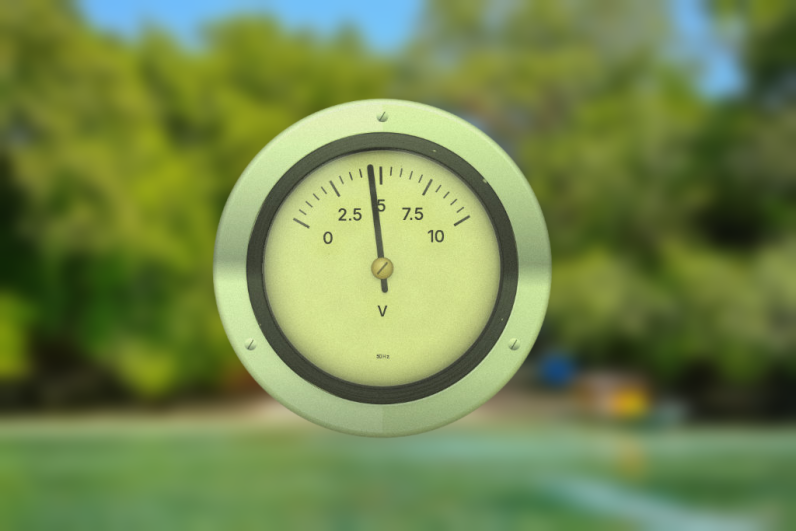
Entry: 4.5 V
